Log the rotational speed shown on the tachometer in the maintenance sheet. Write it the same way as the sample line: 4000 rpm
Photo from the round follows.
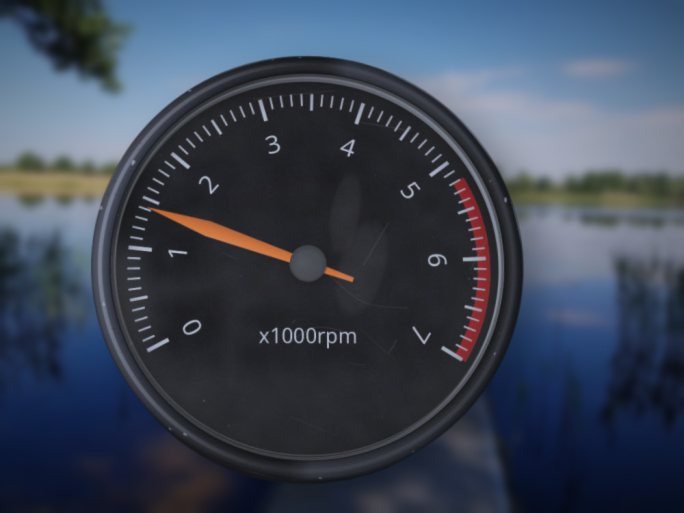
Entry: 1400 rpm
